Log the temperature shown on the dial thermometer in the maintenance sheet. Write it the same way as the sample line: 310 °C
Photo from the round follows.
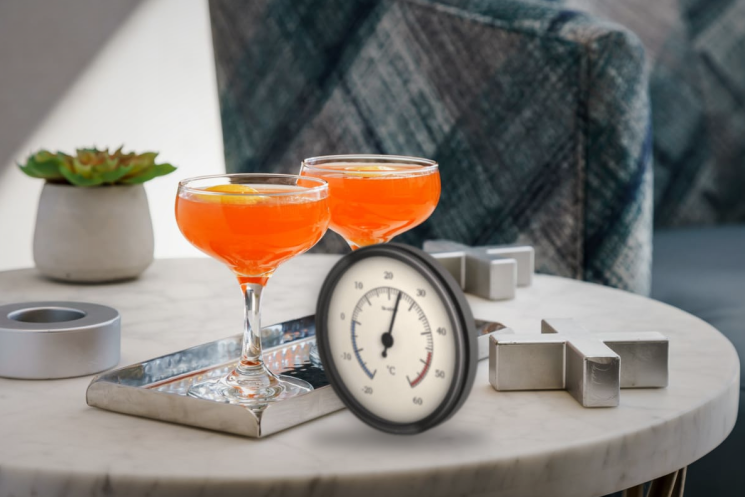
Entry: 25 °C
